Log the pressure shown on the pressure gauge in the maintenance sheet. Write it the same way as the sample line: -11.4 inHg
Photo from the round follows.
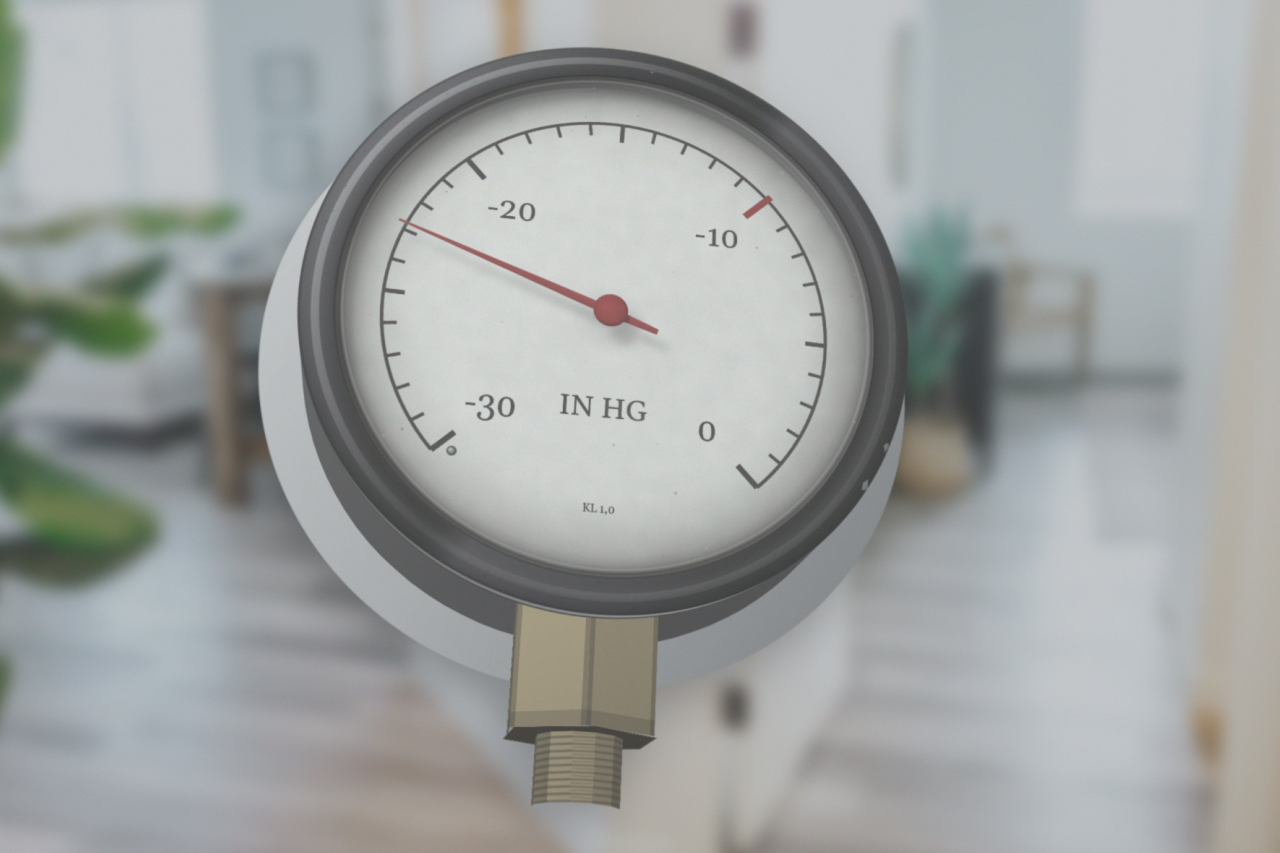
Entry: -23 inHg
